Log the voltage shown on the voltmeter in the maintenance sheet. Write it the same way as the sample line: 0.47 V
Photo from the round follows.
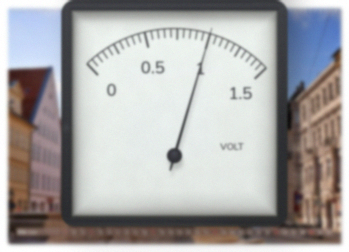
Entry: 1 V
